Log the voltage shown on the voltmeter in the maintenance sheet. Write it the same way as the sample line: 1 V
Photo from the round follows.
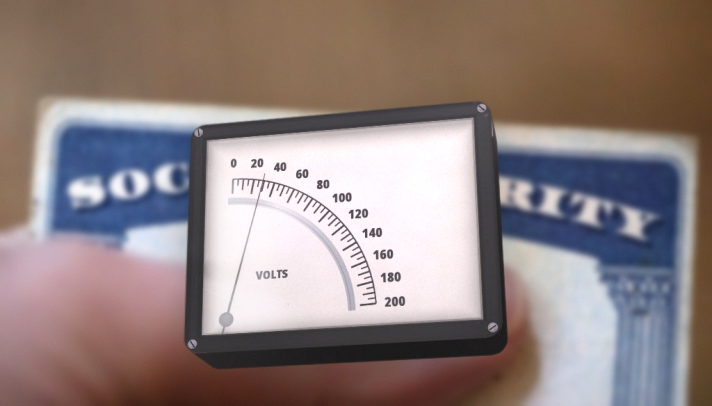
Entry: 30 V
